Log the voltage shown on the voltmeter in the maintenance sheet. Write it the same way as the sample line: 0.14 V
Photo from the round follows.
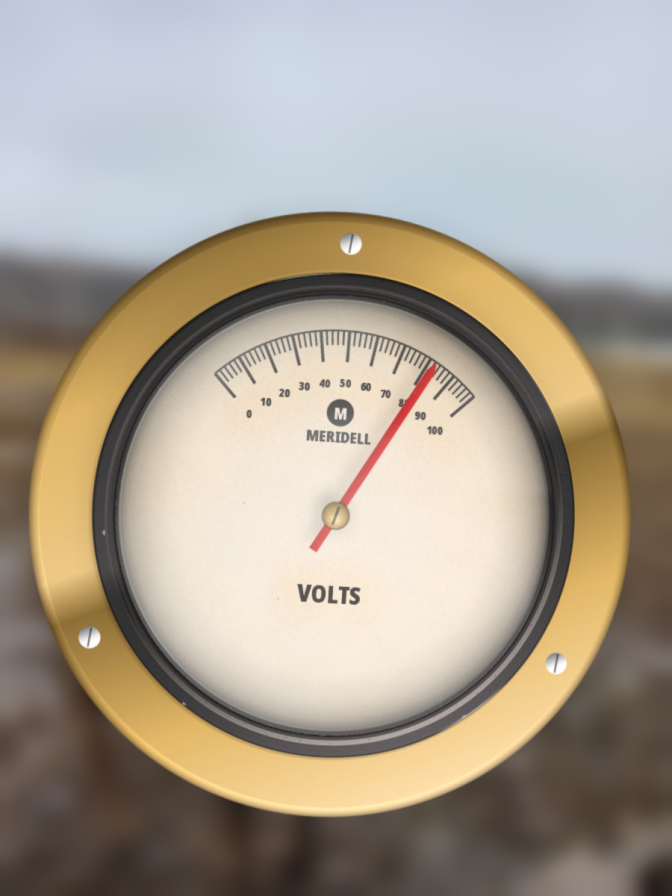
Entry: 82 V
